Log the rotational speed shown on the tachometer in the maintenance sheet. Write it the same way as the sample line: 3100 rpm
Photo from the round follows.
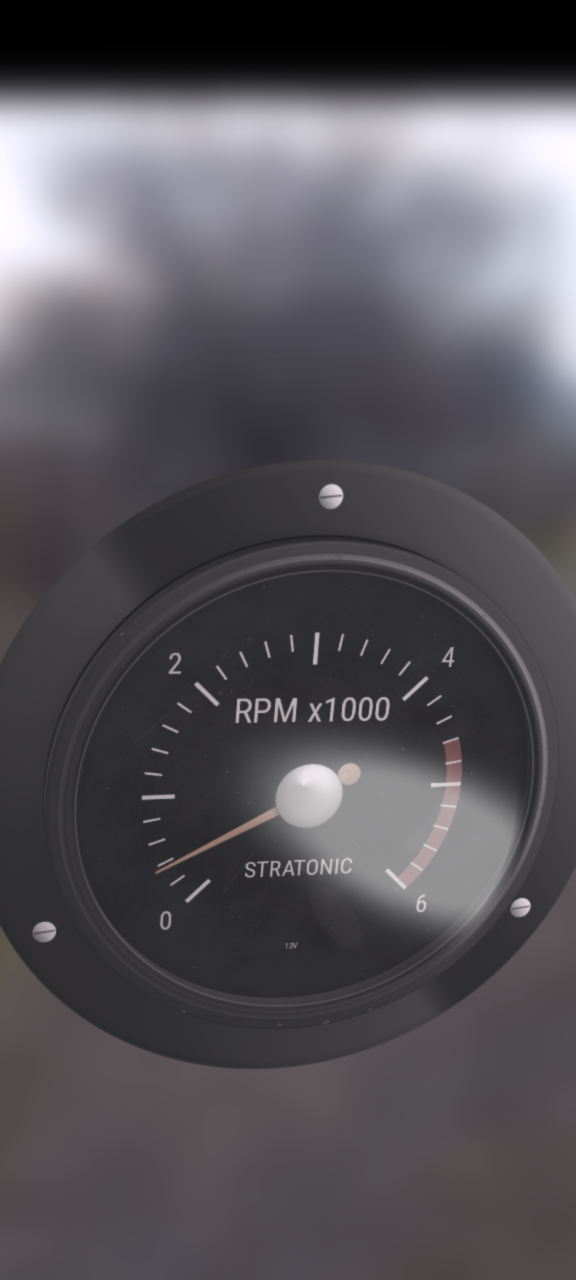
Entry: 400 rpm
